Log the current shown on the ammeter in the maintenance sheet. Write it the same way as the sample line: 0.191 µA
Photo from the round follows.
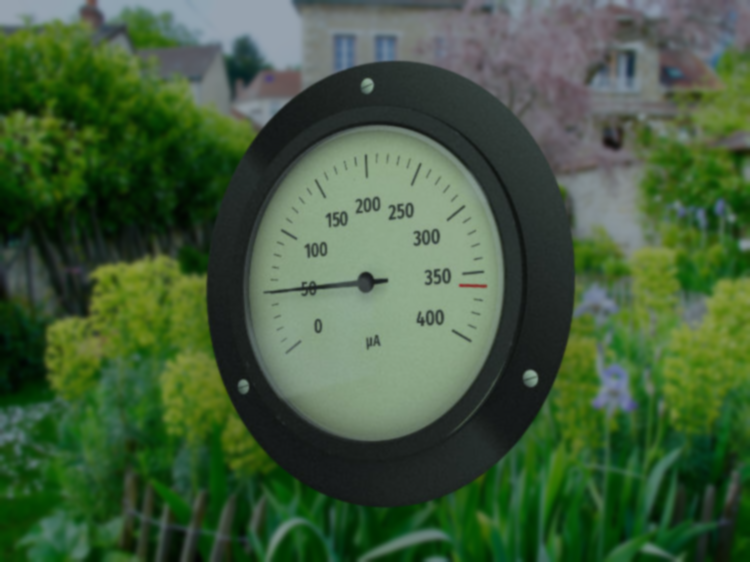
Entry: 50 µA
